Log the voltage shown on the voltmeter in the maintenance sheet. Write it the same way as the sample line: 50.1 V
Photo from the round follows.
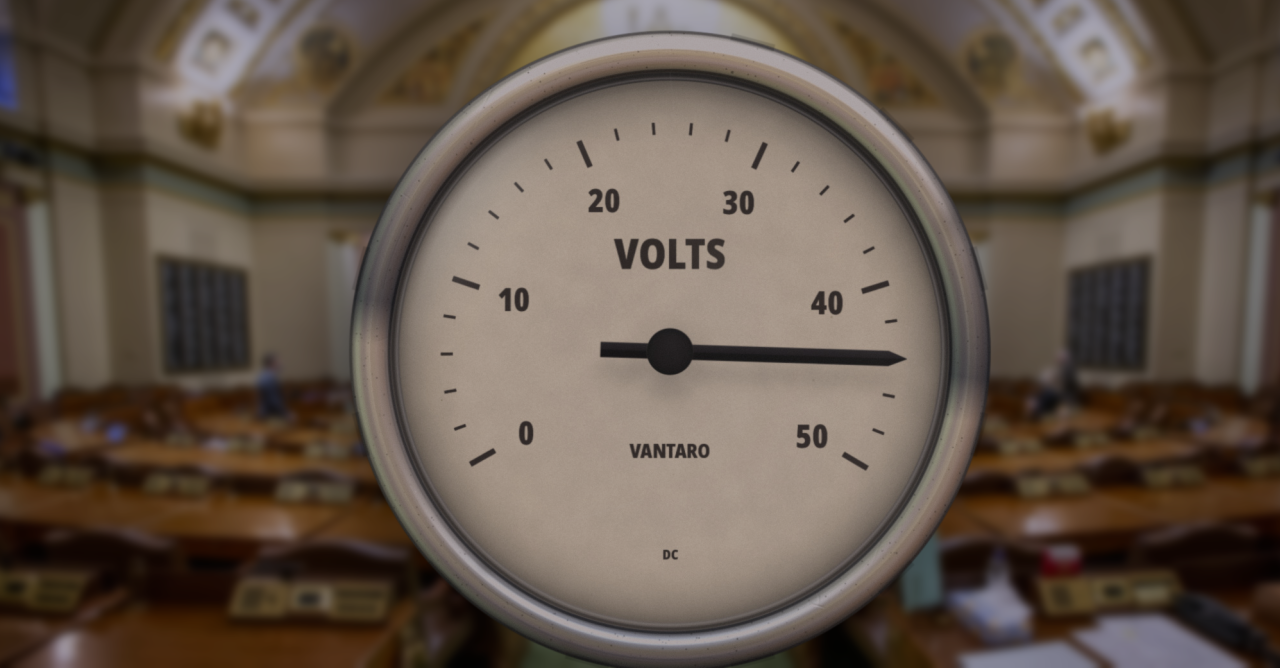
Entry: 44 V
